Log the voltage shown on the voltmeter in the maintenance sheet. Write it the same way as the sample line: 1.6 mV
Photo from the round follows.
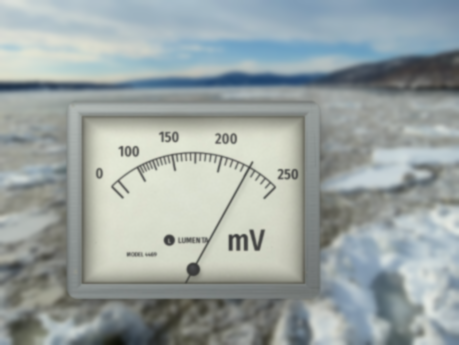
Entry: 225 mV
